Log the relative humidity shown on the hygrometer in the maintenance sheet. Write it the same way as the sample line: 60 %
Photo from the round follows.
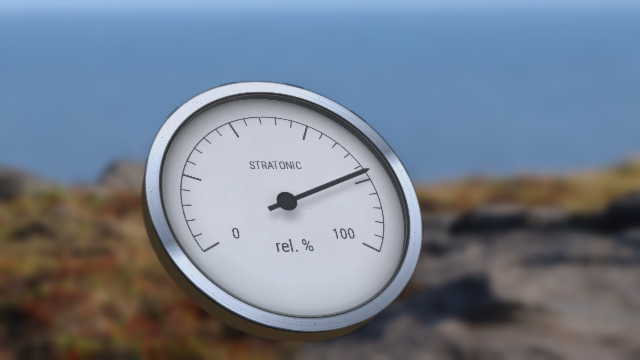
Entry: 78 %
